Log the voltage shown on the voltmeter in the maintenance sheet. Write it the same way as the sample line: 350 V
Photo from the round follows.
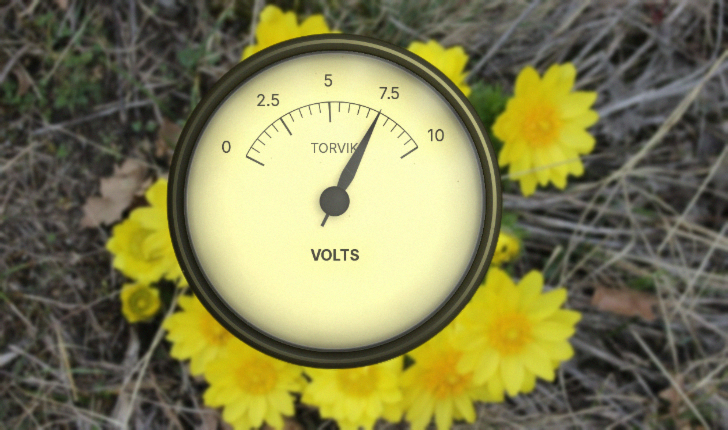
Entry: 7.5 V
